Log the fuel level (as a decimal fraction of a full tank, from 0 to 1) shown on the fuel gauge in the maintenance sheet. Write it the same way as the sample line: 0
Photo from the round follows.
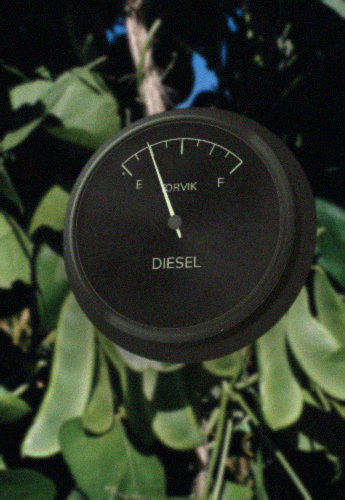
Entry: 0.25
